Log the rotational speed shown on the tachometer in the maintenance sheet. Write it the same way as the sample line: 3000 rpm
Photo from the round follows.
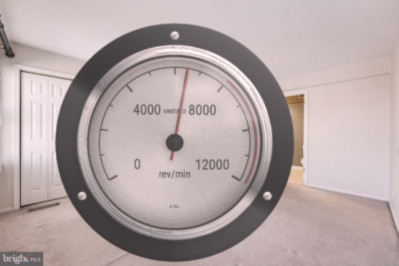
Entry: 6500 rpm
